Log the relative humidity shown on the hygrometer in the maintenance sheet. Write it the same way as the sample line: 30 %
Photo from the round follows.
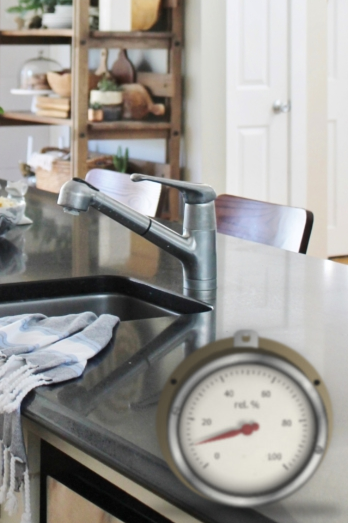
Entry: 10 %
